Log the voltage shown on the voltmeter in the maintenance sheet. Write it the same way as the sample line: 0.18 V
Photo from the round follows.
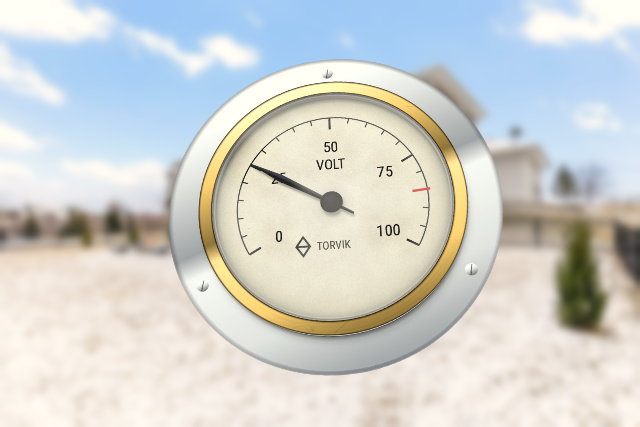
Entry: 25 V
